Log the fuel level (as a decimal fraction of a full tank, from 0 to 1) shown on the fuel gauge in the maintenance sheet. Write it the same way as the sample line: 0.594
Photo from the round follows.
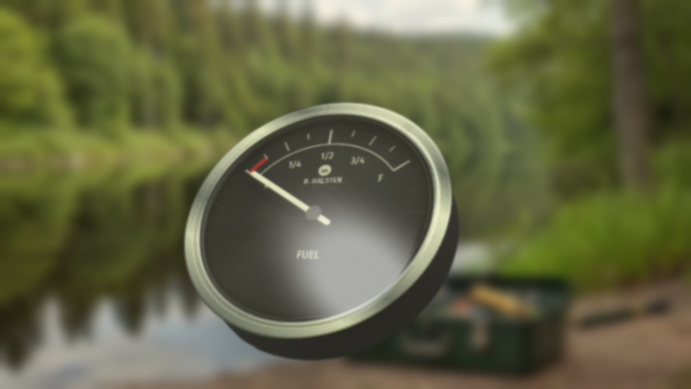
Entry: 0
